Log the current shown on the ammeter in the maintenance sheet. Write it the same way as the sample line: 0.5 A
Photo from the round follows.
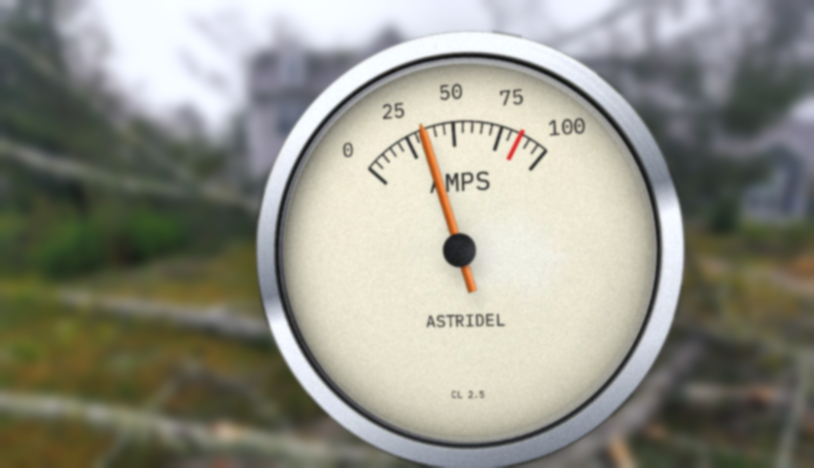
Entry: 35 A
